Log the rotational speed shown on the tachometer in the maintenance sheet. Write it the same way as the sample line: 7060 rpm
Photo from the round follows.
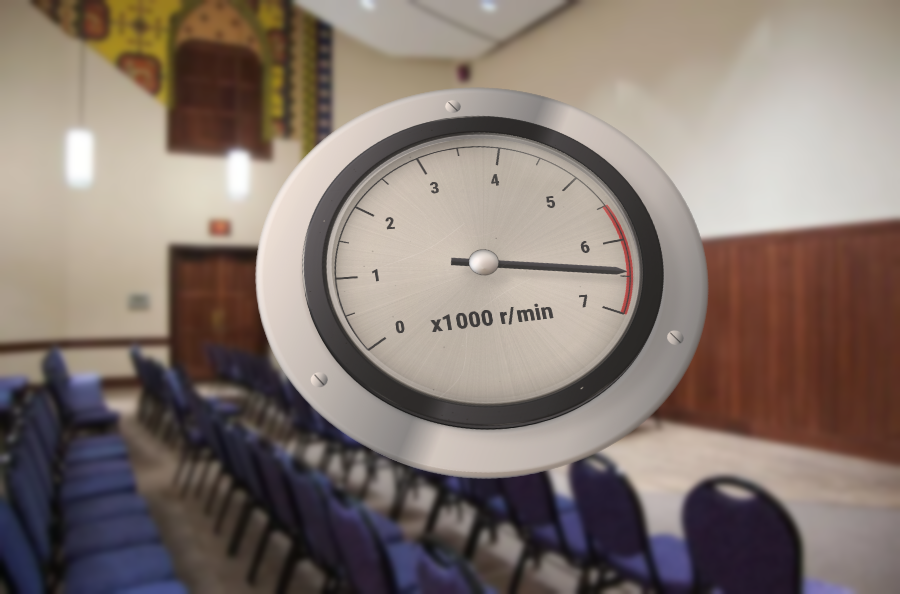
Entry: 6500 rpm
